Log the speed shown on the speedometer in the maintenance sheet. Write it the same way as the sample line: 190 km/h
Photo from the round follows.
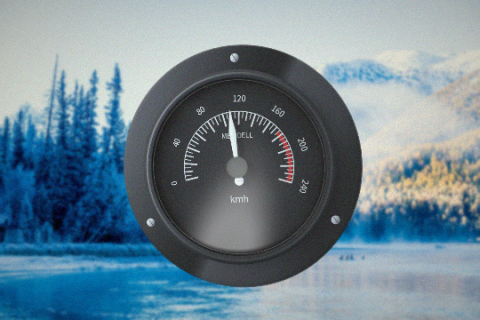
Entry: 110 km/h
